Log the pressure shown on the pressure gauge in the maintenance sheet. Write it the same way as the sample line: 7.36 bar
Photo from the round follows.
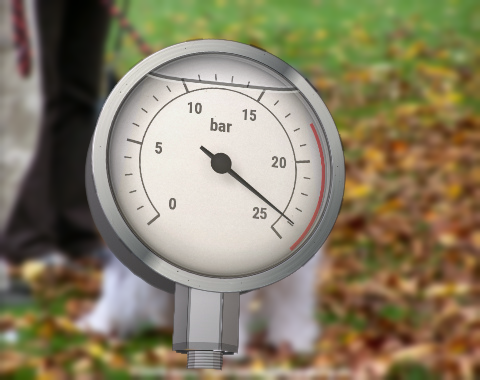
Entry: 24 bar
